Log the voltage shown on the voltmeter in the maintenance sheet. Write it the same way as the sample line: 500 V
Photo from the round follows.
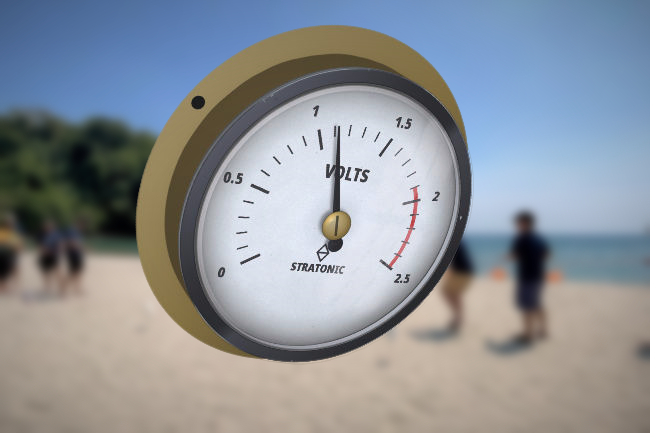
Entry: 1.1 V
